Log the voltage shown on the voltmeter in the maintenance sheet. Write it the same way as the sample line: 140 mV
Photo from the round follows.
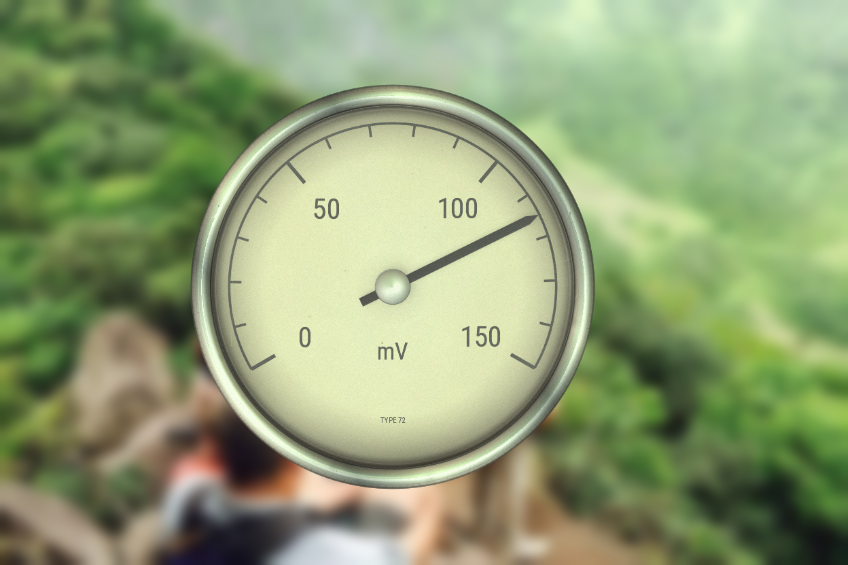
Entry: 115 mV
